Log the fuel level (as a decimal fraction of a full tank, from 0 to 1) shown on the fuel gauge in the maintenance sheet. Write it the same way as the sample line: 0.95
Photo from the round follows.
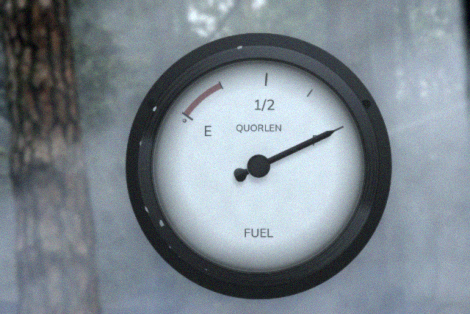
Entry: 1
